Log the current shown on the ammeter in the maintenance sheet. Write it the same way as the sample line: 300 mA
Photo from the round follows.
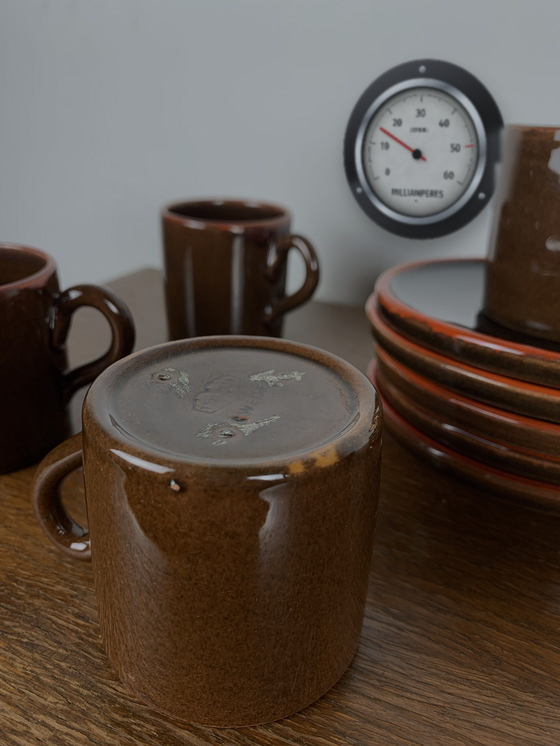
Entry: 15 mA
